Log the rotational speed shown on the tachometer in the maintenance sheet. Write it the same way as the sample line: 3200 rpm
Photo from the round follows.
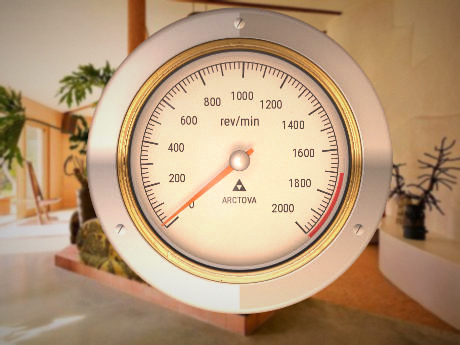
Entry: 20 rpm
